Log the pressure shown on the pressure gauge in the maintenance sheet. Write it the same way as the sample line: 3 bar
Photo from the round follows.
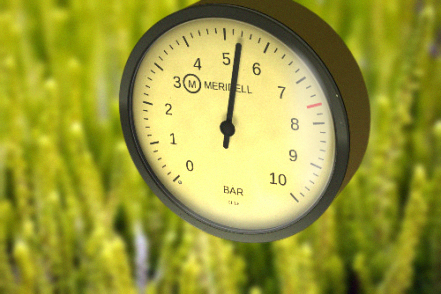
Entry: 5.4 bar
